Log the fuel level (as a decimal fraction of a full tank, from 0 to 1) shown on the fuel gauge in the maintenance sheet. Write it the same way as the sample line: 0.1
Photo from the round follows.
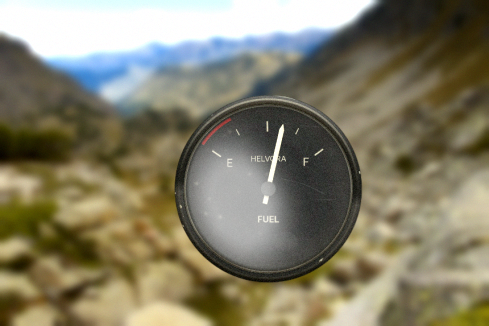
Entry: 0.625
